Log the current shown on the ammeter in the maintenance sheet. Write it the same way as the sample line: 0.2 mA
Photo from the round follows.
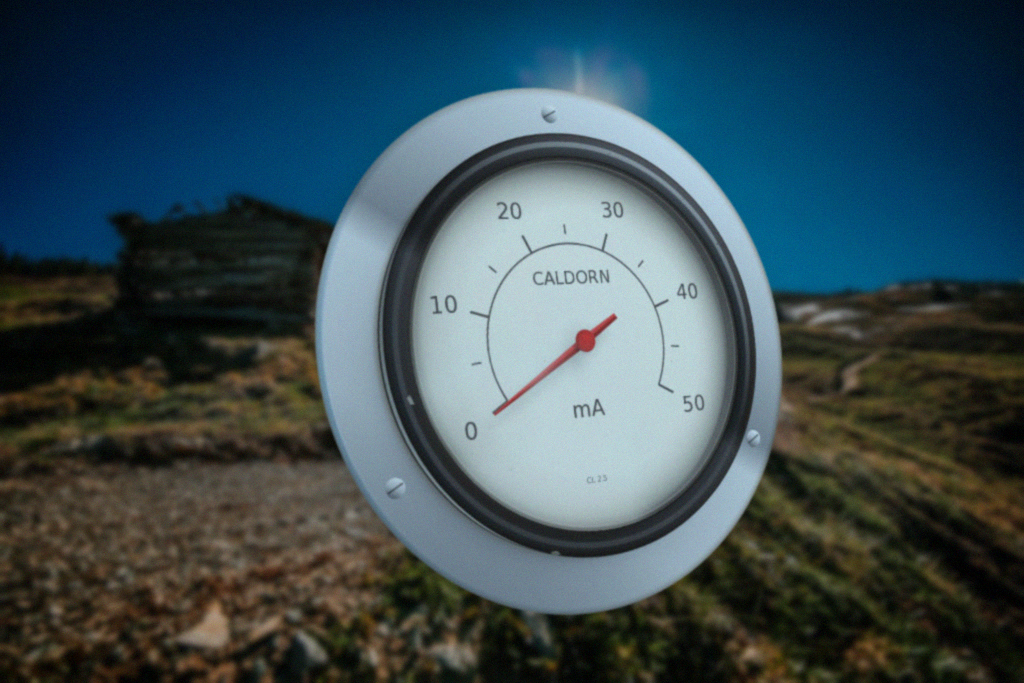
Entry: 0 mA
